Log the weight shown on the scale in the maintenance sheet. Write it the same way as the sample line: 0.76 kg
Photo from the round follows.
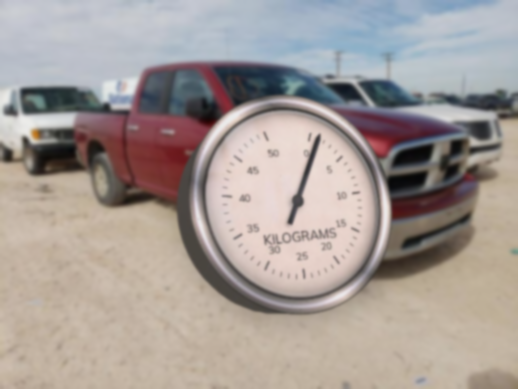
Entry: 1 kg
